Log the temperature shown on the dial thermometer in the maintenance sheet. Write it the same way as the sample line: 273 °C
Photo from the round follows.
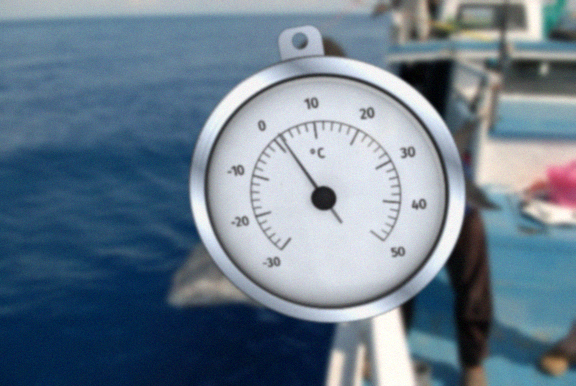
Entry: 2 °C
